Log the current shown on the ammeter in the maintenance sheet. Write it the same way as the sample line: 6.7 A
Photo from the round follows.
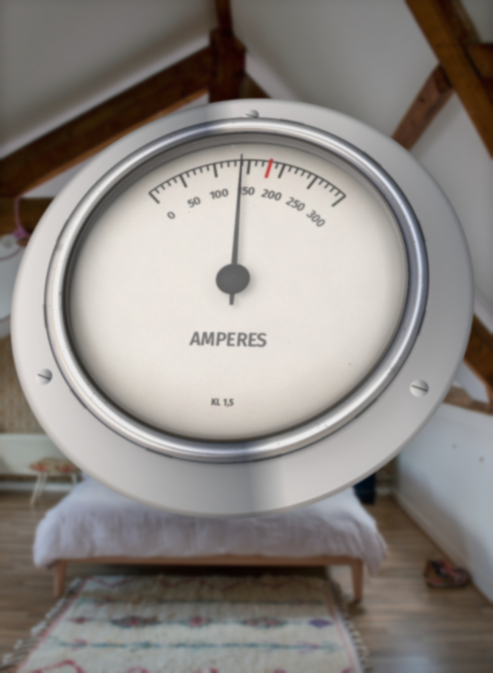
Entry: 140 A
